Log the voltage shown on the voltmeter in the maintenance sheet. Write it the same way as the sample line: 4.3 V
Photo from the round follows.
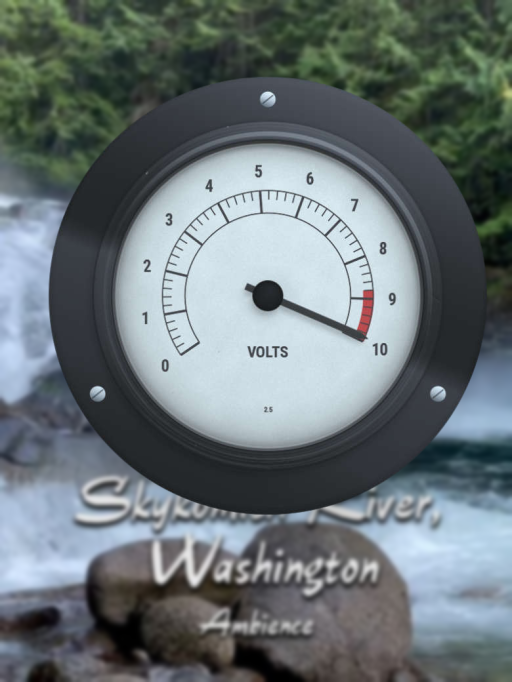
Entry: 9.9 V
